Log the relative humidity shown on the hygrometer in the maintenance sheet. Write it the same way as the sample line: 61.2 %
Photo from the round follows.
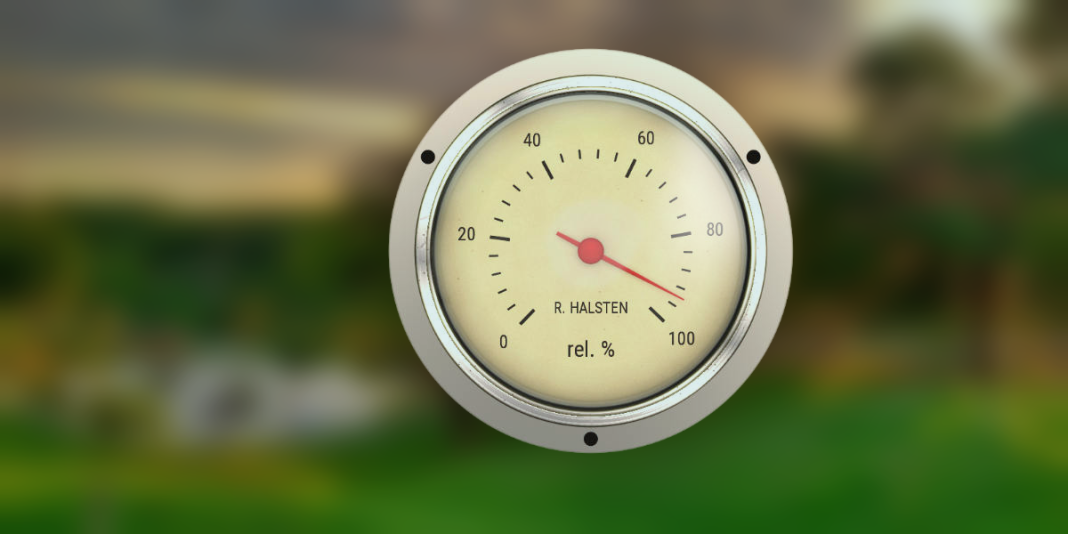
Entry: 94 %
